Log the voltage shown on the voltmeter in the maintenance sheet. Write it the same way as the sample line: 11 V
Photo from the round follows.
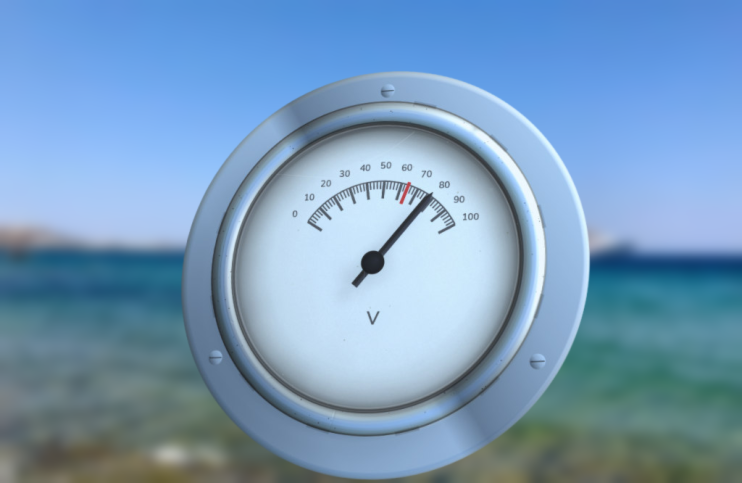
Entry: 80 V
